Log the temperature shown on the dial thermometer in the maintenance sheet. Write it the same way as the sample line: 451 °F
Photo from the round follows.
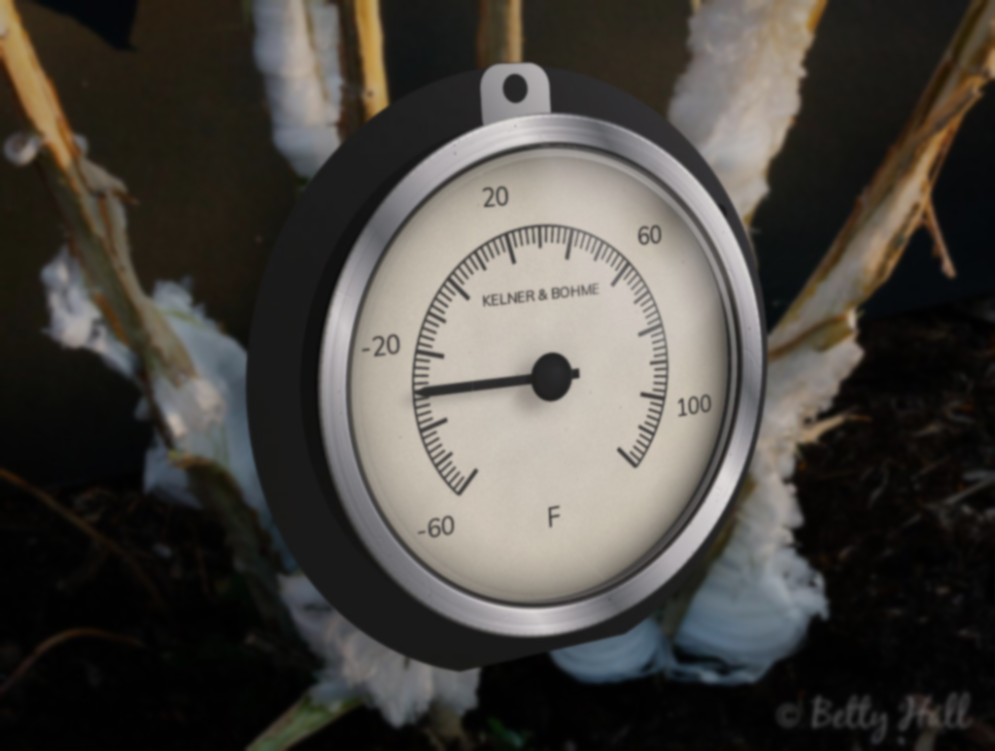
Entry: -30 °F
